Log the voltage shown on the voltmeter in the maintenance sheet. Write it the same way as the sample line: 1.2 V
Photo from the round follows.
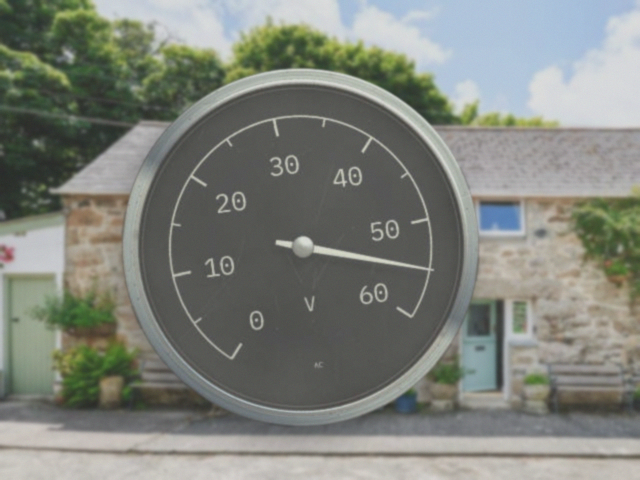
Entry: 55 V
